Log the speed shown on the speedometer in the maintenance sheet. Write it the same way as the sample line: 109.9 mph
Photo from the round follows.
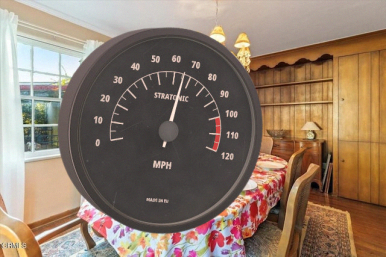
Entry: 65 mph
